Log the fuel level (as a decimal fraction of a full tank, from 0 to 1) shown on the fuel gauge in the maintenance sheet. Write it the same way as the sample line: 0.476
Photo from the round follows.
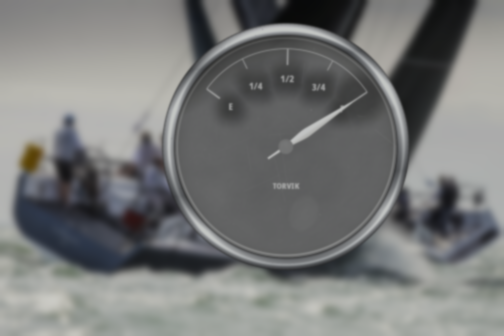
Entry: 1
